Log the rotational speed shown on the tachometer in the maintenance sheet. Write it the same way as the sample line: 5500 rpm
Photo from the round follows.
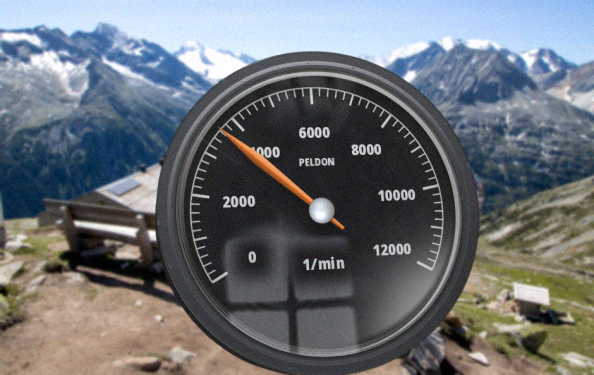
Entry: 3600 rpm
